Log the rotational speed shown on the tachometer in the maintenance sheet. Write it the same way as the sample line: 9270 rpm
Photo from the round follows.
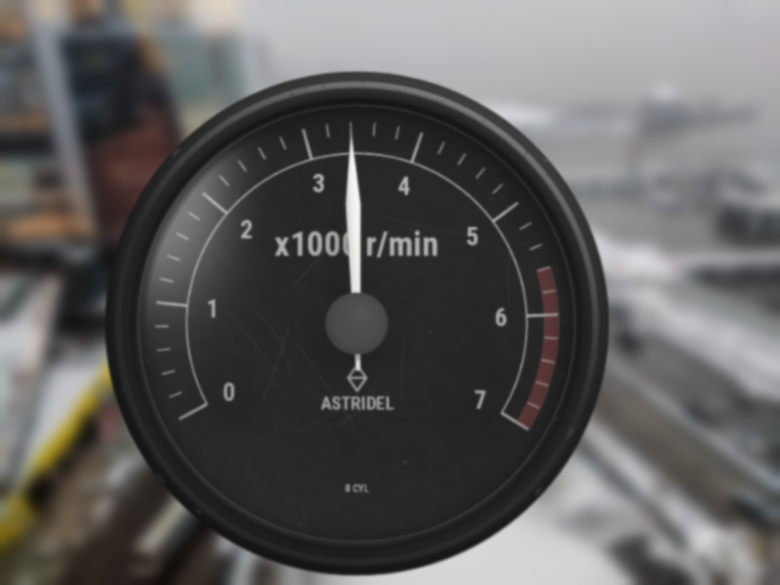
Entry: 3400 rpm
